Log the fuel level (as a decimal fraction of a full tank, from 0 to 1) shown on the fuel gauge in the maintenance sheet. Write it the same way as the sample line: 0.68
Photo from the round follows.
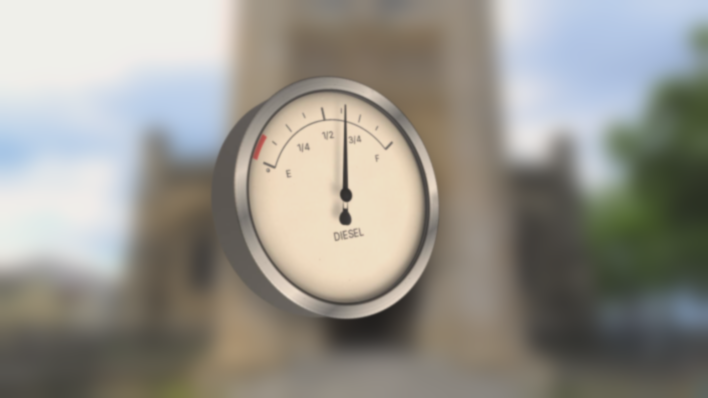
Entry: 0.625
